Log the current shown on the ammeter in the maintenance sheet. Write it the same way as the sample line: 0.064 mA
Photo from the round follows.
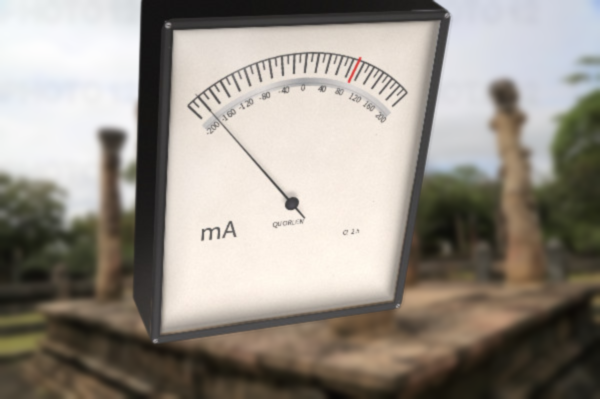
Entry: -180 mA
